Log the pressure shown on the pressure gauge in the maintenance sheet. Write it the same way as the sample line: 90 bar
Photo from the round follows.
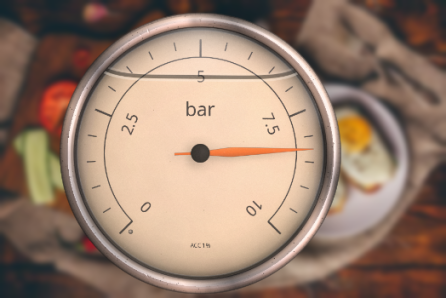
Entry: 8.25 bar
